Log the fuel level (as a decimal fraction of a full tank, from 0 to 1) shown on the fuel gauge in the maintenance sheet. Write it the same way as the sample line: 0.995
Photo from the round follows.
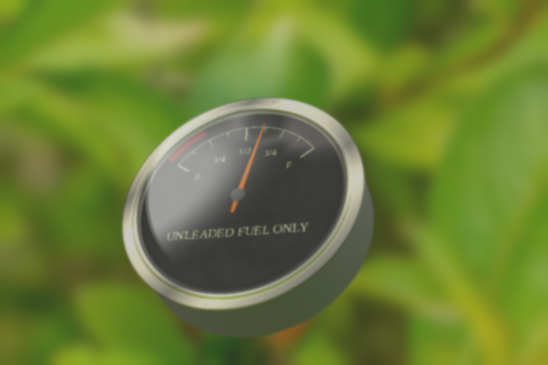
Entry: 0.625
